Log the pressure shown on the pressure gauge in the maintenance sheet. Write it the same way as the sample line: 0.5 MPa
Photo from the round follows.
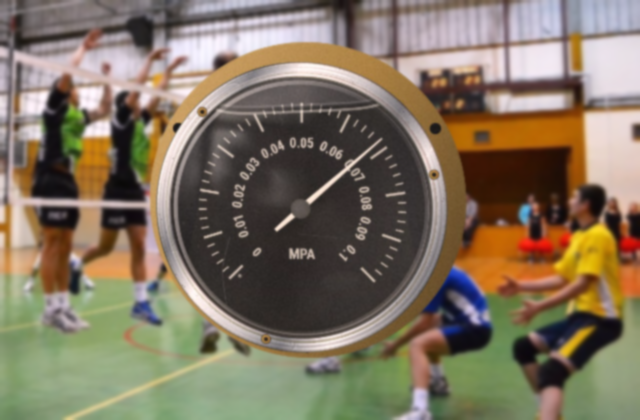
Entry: 0.068 MPa
